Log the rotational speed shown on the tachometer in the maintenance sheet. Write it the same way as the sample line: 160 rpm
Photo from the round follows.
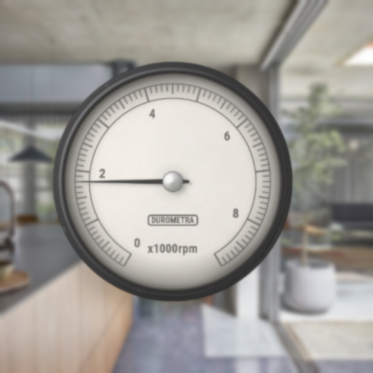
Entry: 1800 rpm
